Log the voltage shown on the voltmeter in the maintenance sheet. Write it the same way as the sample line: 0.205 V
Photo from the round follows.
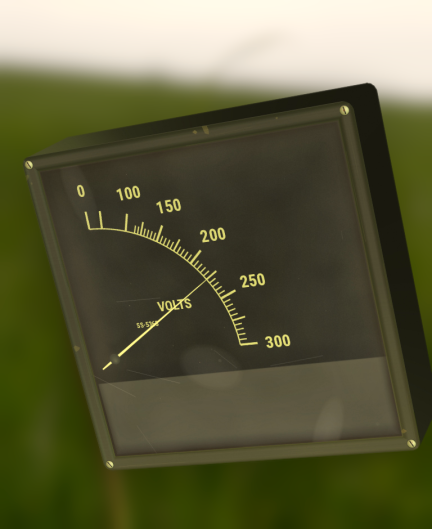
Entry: 225 V
